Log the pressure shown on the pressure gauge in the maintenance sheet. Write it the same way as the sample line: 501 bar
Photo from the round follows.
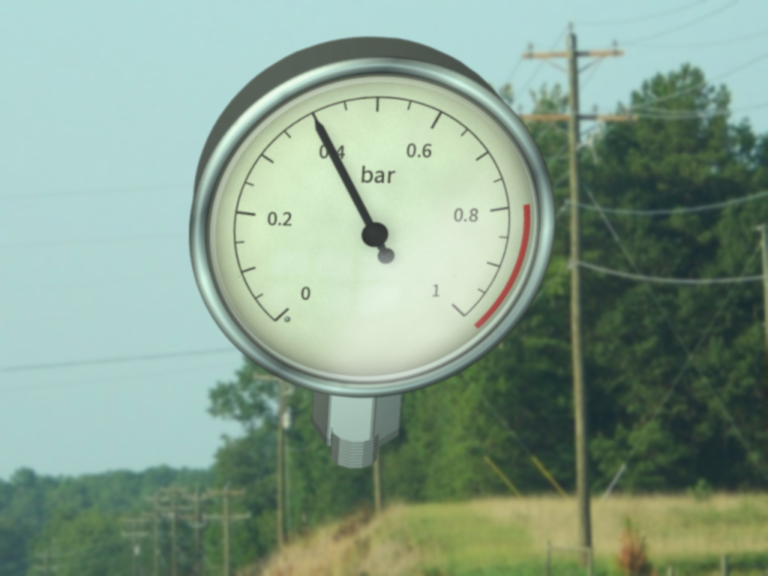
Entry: 0.4 bar
